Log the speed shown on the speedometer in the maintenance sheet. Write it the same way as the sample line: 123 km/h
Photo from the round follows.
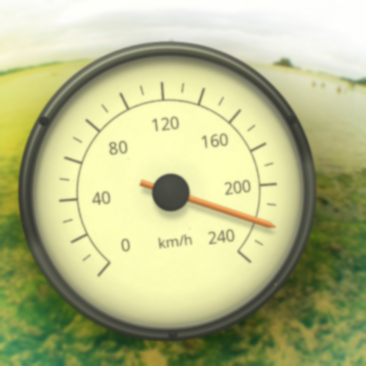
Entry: 220 km/h
